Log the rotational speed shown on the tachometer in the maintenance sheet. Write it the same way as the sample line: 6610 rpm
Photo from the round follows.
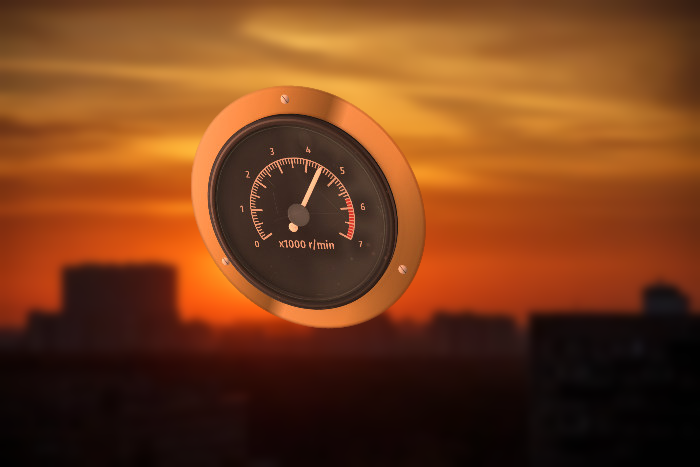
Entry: 4500 rpm
